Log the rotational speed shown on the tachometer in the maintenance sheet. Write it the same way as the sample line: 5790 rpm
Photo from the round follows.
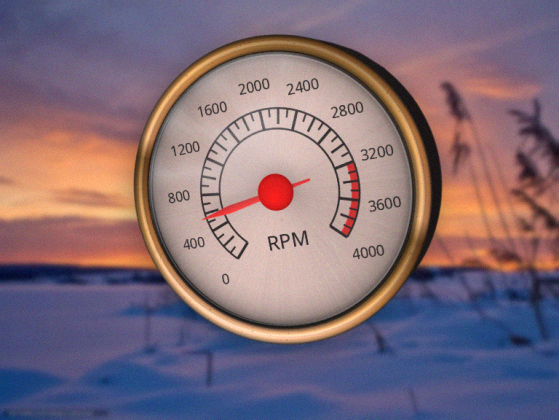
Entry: 550 rpm
